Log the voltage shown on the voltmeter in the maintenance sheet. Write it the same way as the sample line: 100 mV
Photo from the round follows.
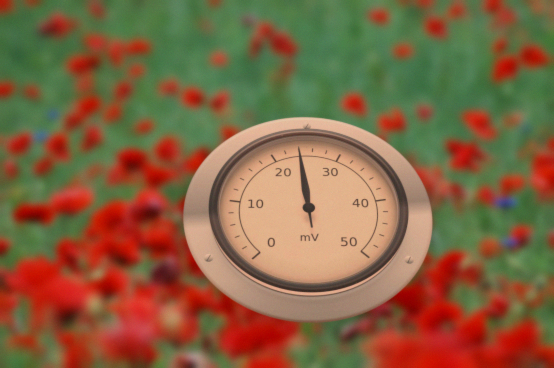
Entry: 24 mV
